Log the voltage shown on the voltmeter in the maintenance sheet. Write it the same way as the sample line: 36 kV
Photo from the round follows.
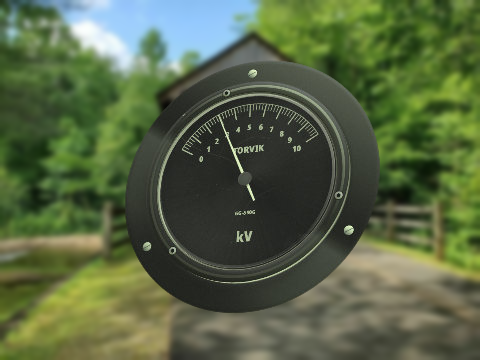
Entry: 3 kV
